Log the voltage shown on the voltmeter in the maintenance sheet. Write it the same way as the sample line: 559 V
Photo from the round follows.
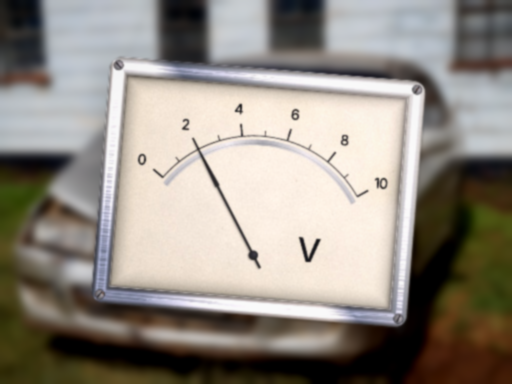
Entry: 2 V
